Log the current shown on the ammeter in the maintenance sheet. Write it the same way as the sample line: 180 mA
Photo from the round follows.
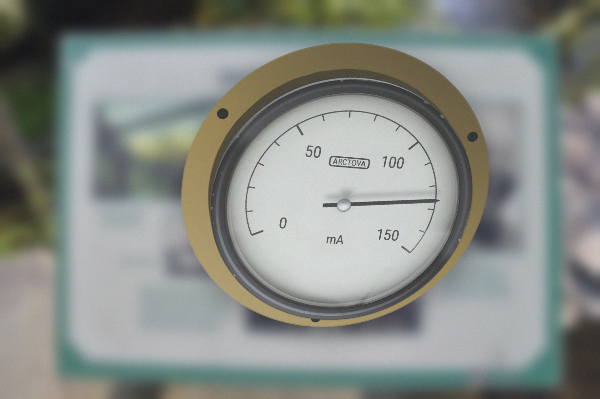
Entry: 125 mA
